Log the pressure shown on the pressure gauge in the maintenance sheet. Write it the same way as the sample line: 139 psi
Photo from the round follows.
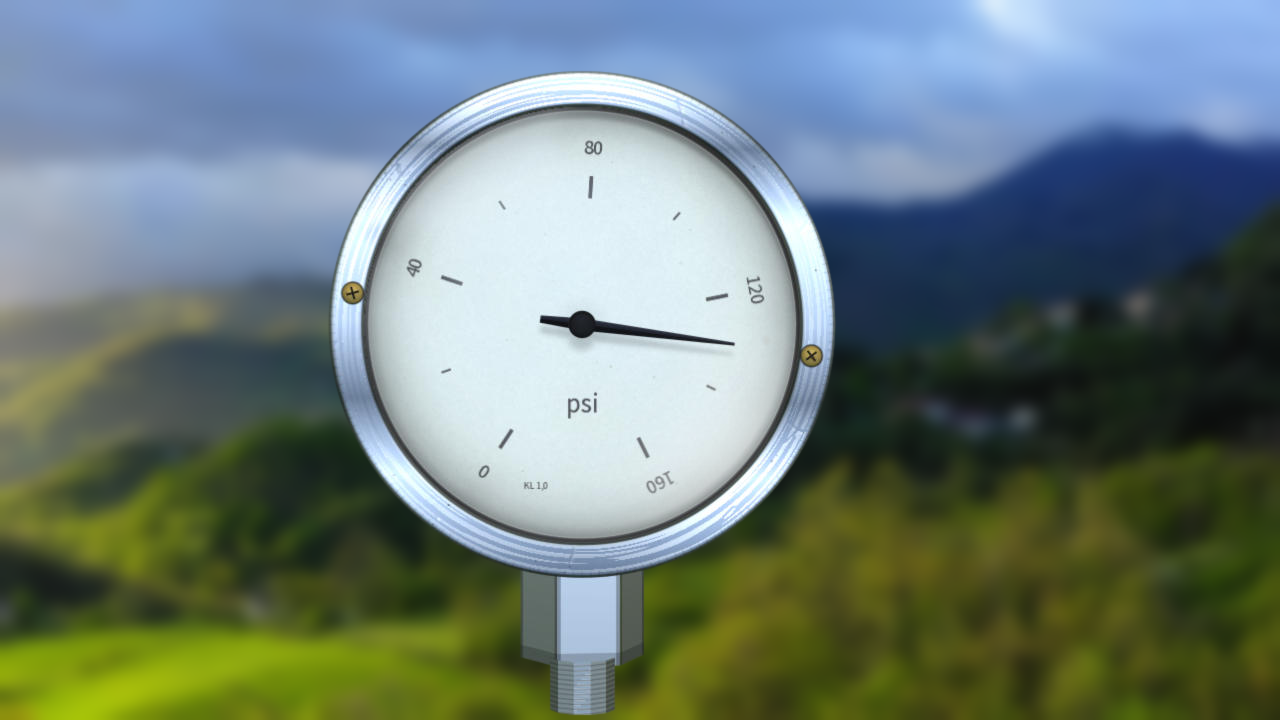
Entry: 130 psi
